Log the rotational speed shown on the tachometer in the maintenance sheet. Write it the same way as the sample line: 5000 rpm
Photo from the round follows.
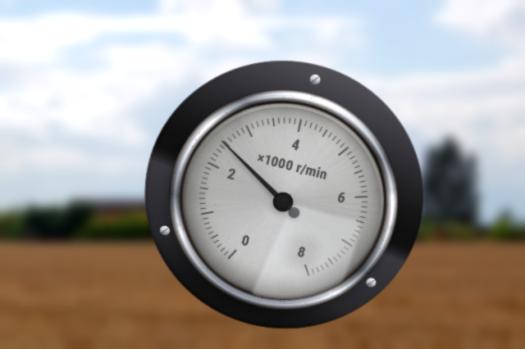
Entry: 2500 rpm
